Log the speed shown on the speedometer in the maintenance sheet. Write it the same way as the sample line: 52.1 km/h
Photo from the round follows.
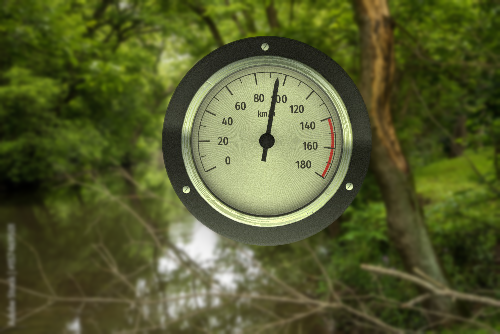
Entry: 95 km/h
